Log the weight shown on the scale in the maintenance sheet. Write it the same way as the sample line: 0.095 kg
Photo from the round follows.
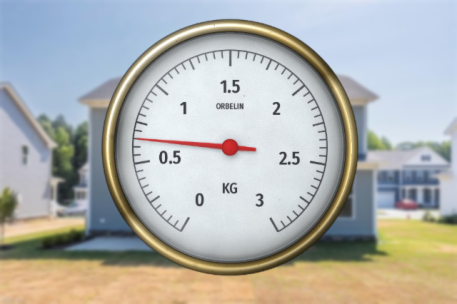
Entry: 0.65 kg
